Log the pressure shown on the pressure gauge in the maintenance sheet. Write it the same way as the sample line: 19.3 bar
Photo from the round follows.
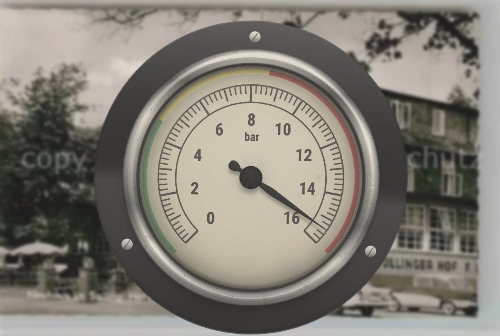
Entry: 15.4 bar
